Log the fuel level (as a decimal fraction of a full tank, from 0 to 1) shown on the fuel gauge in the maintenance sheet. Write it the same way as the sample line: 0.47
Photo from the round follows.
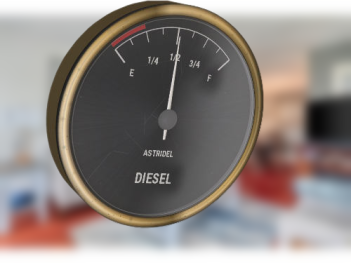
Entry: 0.5
